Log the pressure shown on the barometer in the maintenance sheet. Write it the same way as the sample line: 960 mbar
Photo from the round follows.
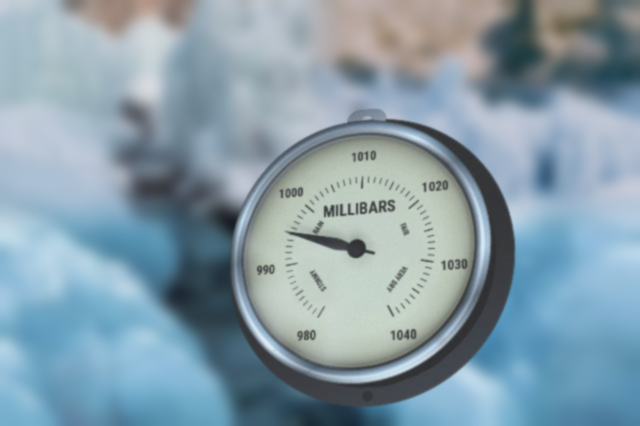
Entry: 995 mbar
